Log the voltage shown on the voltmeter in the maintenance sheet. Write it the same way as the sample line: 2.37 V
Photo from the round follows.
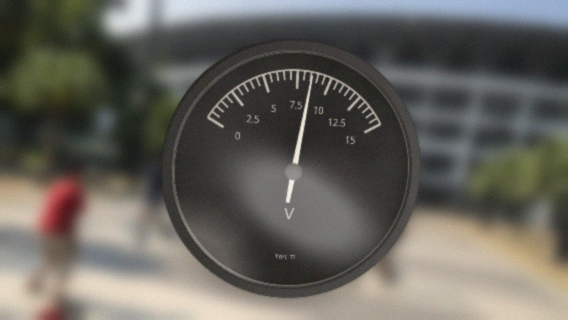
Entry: 8.5 V
